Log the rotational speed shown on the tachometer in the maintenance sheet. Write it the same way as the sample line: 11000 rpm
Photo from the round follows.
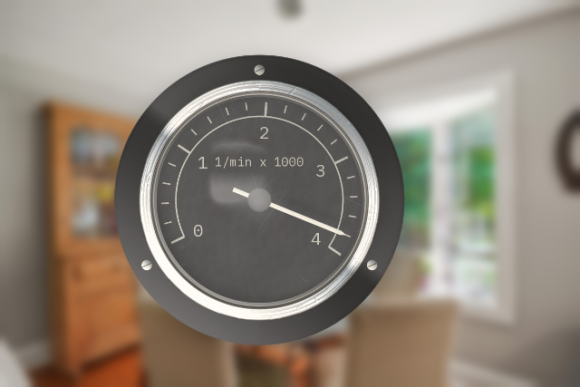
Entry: 3800 rpm
